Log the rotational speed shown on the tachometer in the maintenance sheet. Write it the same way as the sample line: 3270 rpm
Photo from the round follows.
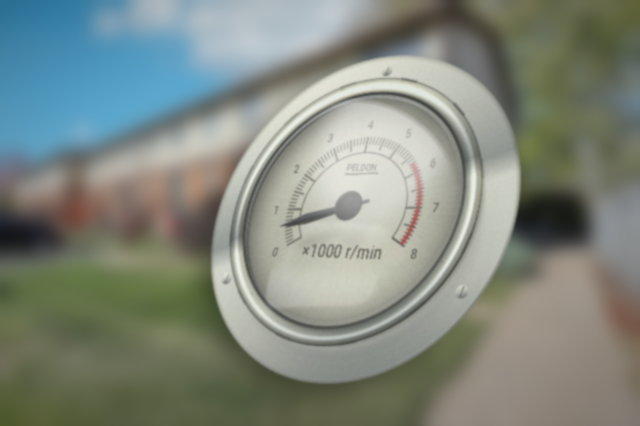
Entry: 500 rpm
